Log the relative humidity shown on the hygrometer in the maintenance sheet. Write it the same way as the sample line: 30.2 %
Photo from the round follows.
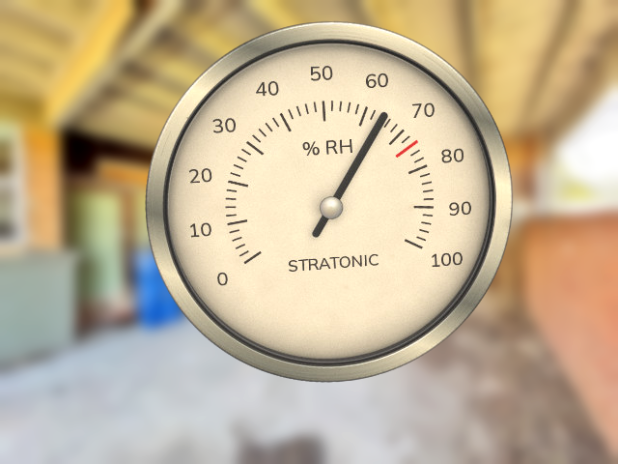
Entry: 64 %
